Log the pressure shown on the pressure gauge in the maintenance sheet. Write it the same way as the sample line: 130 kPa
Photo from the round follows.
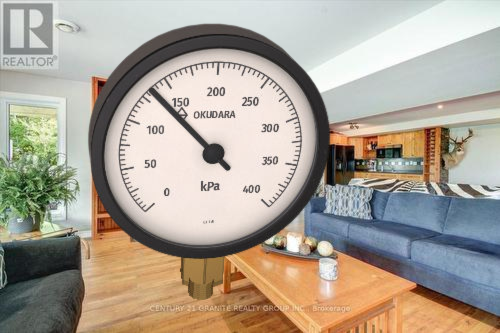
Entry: 135 kPa
